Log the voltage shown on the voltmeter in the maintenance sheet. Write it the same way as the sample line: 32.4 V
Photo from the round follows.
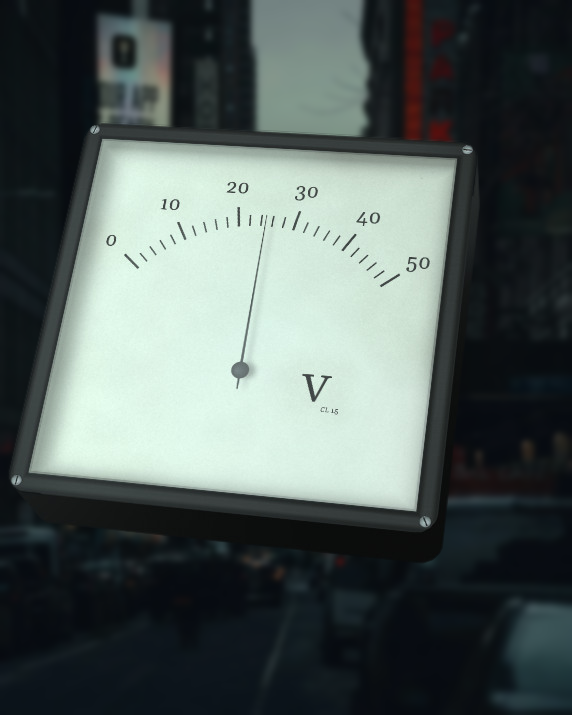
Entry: 25 V
